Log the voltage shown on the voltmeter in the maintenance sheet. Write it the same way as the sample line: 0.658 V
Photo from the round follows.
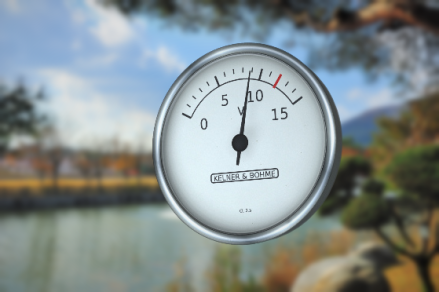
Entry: 9 V
